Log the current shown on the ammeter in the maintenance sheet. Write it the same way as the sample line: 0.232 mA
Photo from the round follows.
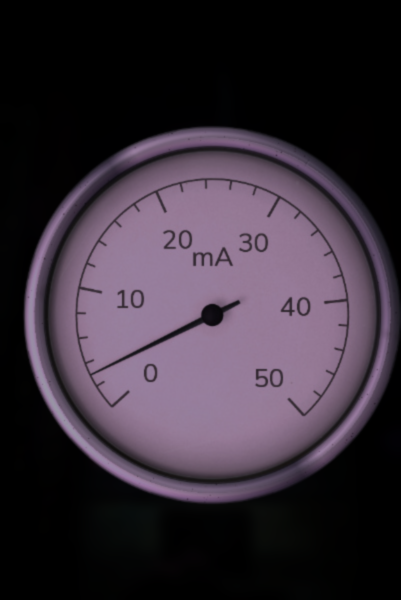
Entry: 3 mA
